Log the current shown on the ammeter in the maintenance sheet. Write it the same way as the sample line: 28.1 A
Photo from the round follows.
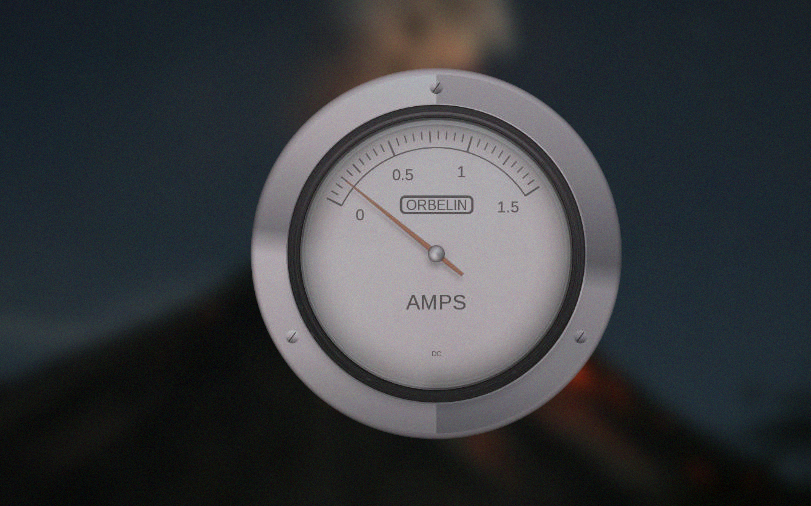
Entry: 0.15 A
